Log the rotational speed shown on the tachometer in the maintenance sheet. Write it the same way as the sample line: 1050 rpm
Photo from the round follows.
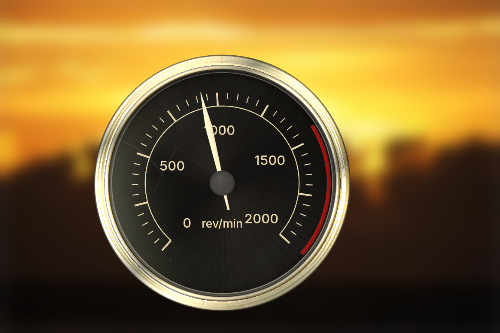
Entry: 925 rpm
